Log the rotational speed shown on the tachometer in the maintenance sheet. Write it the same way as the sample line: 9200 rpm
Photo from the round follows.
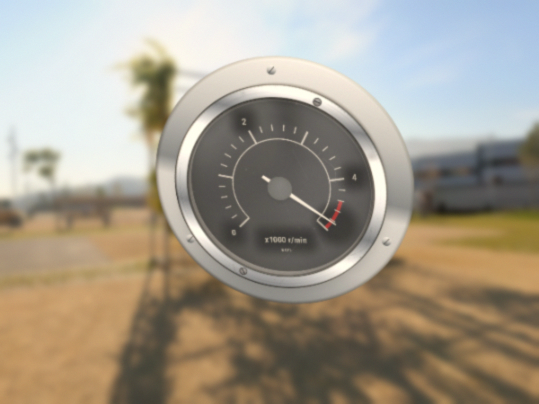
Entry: 4800 rpm
